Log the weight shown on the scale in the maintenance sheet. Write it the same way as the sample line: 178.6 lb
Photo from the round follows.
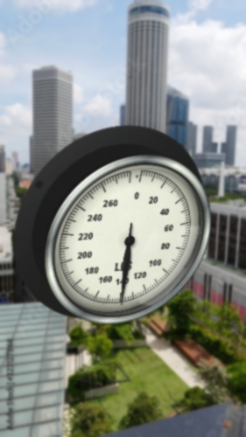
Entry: 140 lb
